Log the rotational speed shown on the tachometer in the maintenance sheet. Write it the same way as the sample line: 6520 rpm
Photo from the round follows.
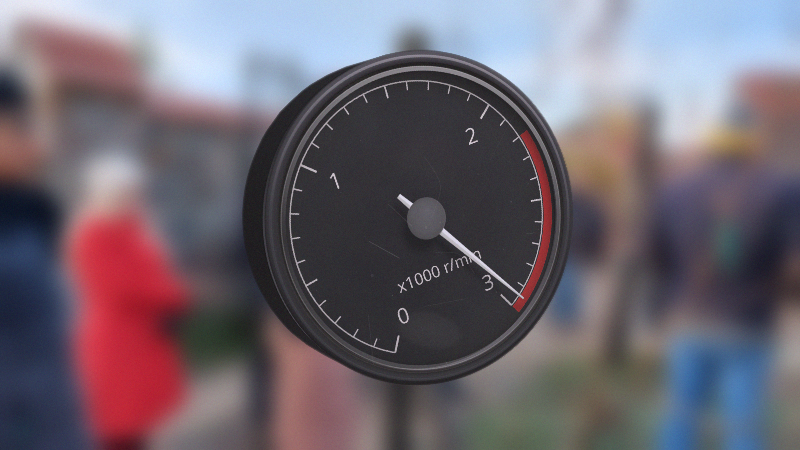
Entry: 2950 rpm
